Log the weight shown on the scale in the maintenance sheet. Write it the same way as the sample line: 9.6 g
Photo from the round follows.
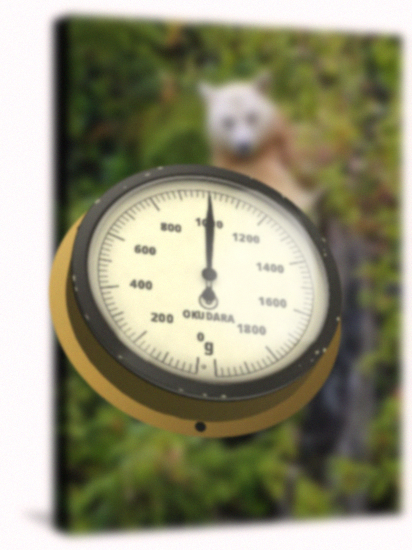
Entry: 1000 g
